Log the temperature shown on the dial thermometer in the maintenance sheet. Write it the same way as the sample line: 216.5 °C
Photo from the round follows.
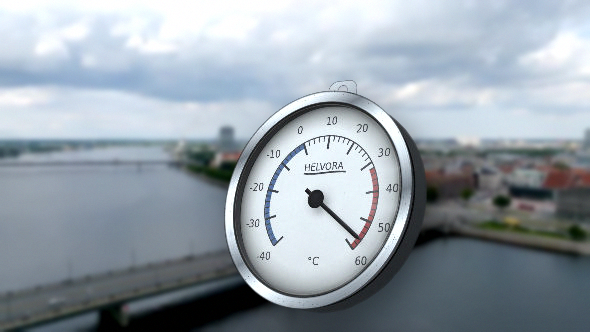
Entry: 56 °C
